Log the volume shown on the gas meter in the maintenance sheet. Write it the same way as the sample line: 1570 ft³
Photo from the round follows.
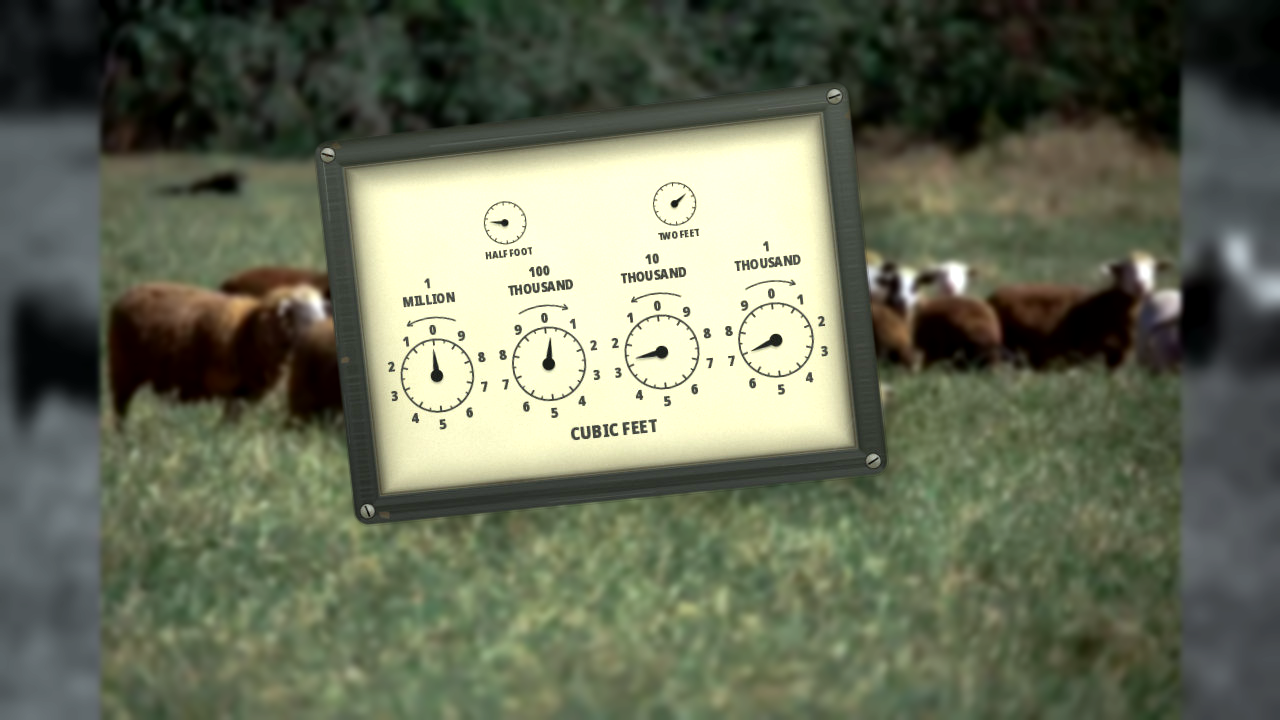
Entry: 2700 ft³
